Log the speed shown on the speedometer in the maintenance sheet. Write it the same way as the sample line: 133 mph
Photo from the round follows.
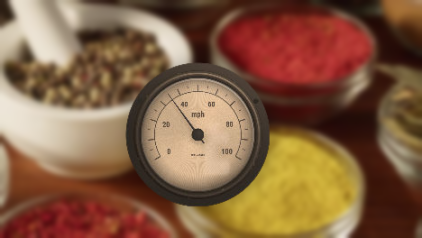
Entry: 35 mph
